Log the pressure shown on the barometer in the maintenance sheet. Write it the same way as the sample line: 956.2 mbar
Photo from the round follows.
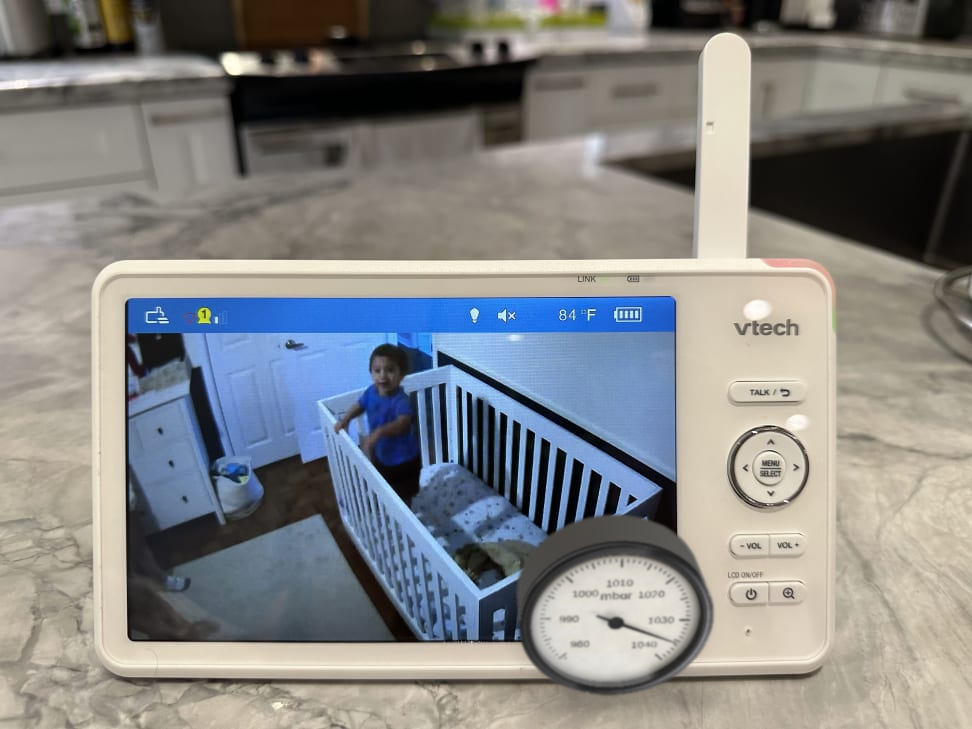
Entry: 1035 mbar
